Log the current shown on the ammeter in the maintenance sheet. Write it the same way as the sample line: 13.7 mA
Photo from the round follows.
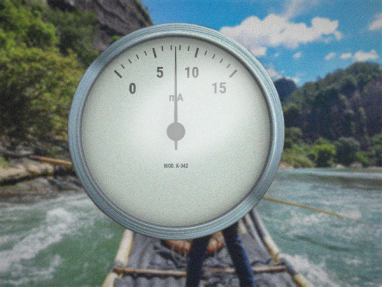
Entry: 7.5 mA
